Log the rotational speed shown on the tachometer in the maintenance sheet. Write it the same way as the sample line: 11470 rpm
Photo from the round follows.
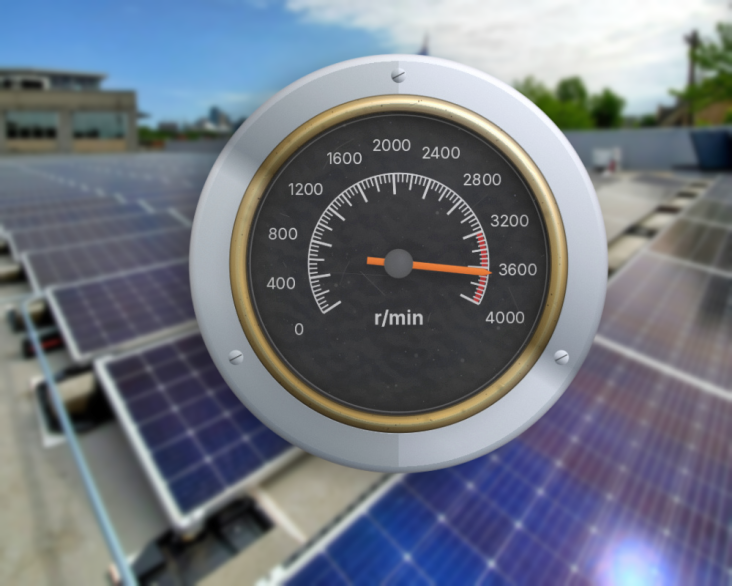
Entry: 3650 rpm
